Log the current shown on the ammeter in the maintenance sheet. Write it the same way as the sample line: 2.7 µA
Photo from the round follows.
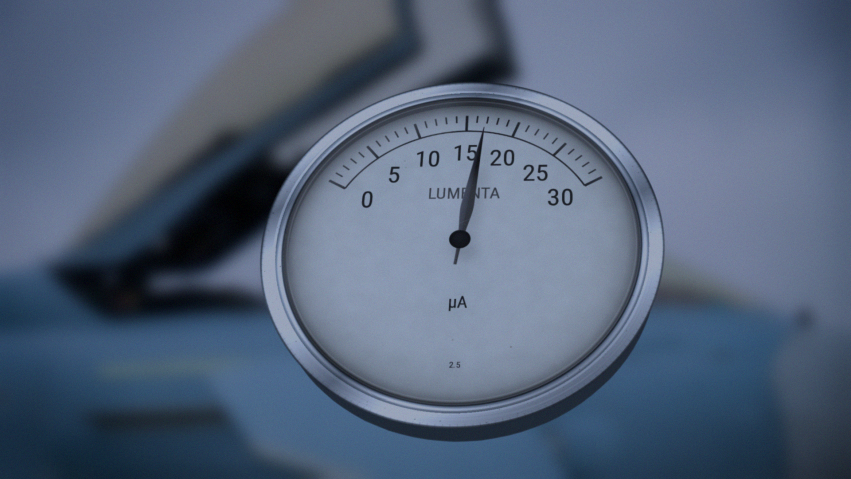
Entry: 17 µA
